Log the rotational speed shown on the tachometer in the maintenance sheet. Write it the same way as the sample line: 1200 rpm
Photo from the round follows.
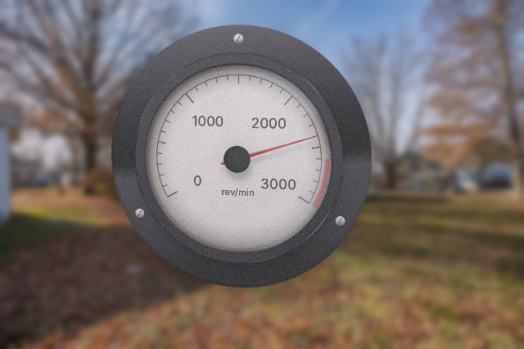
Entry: 2400 rpm
